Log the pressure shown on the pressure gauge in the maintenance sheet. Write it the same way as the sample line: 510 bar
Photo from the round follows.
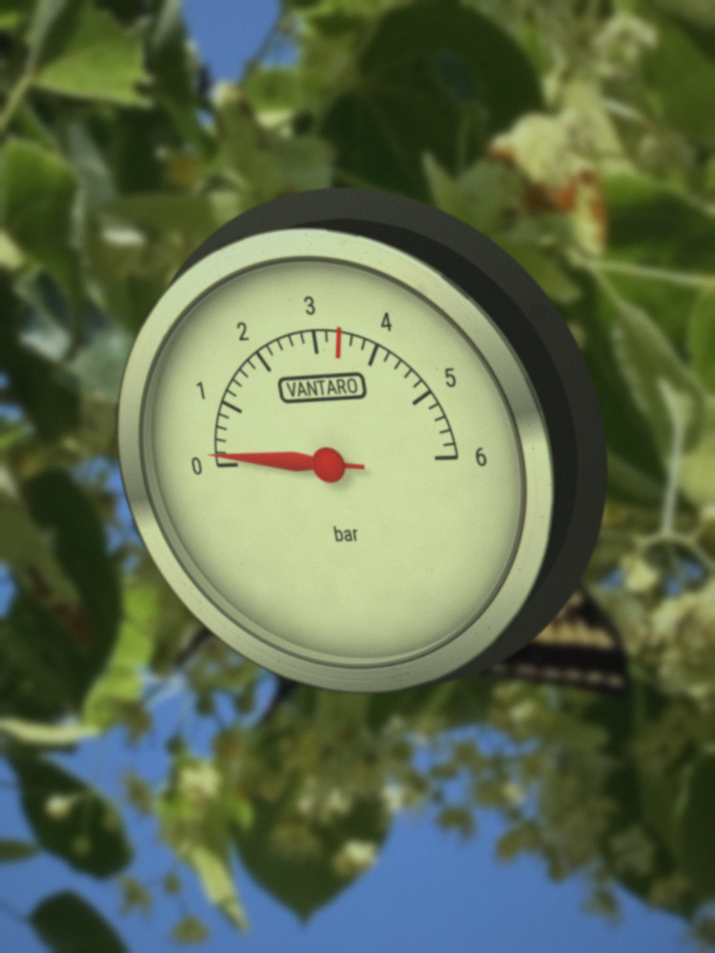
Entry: 0.2 bar
